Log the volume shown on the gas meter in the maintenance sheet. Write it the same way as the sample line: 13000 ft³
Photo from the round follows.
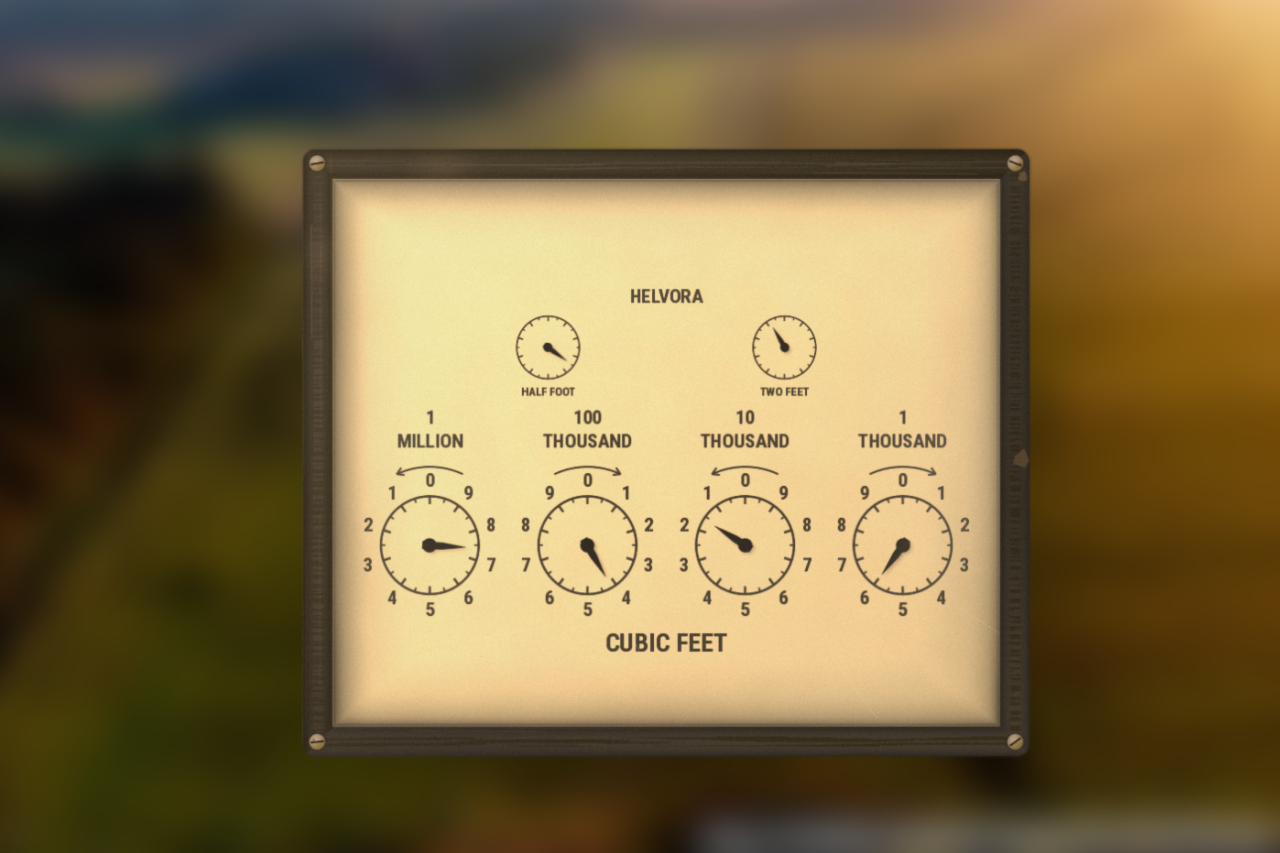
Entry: 741600 ft³
